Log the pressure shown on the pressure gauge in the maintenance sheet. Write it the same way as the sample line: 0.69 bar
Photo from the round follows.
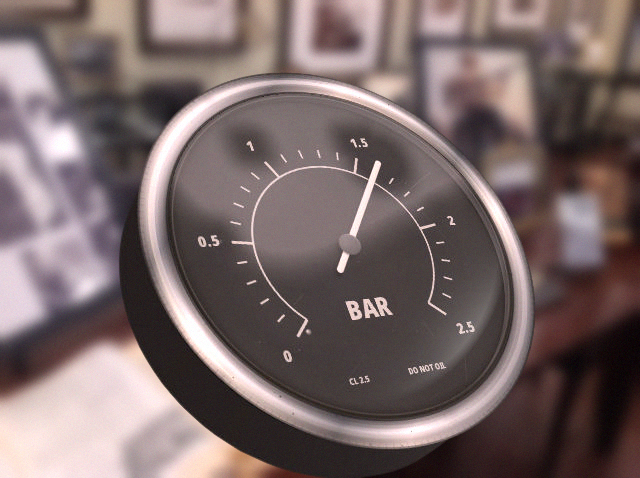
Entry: 1.6 bar
